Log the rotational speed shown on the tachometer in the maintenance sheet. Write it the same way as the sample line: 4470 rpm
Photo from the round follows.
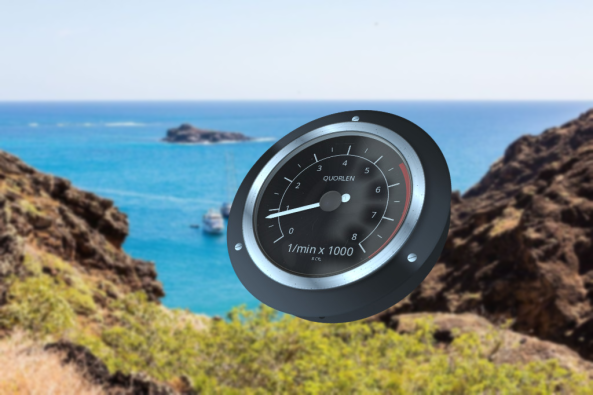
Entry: 750 rpm
